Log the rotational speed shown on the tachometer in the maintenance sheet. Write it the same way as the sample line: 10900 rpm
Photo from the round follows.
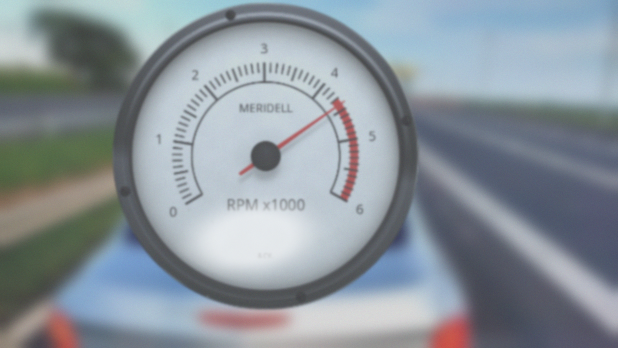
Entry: 4400 rpm
